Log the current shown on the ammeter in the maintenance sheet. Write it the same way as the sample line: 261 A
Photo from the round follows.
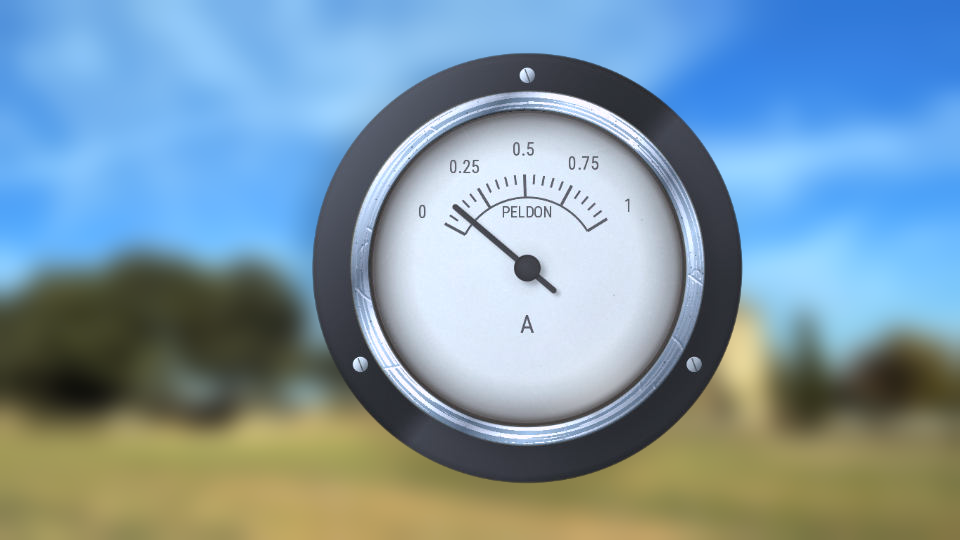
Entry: 0.1 A
